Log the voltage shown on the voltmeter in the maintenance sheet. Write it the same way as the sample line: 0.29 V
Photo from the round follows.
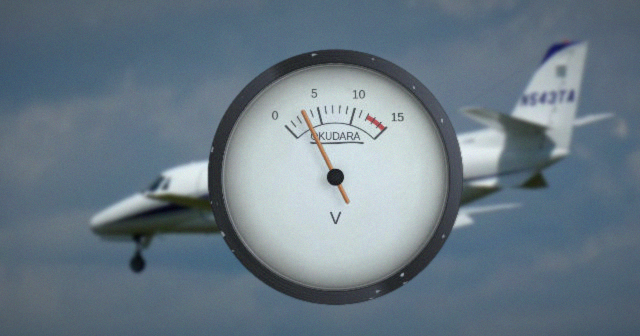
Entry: 3 V
